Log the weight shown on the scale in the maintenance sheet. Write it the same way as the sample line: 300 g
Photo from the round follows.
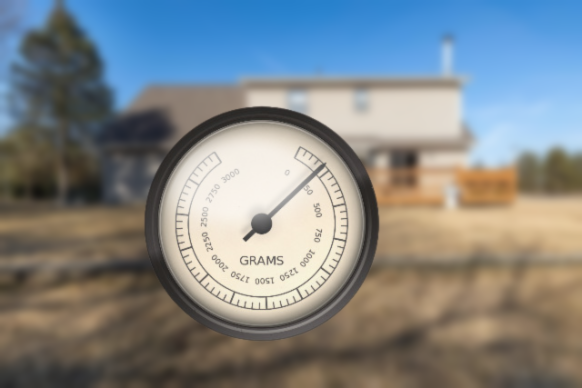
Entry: 200 g
